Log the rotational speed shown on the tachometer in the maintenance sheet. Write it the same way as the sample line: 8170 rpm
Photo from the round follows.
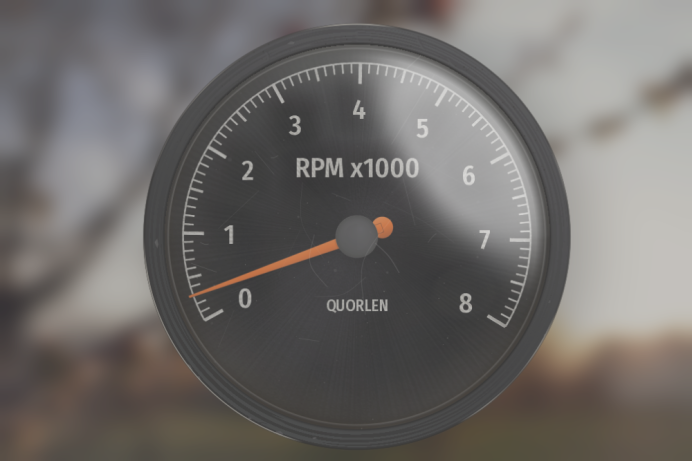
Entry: 300 rpm
